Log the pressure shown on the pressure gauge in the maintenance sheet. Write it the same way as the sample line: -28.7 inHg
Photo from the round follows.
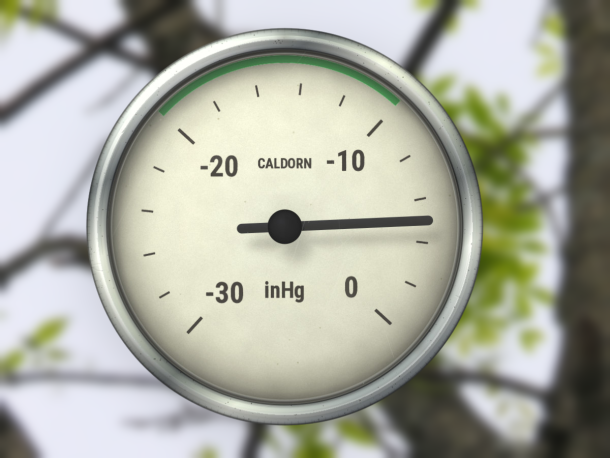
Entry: -5 inHg
